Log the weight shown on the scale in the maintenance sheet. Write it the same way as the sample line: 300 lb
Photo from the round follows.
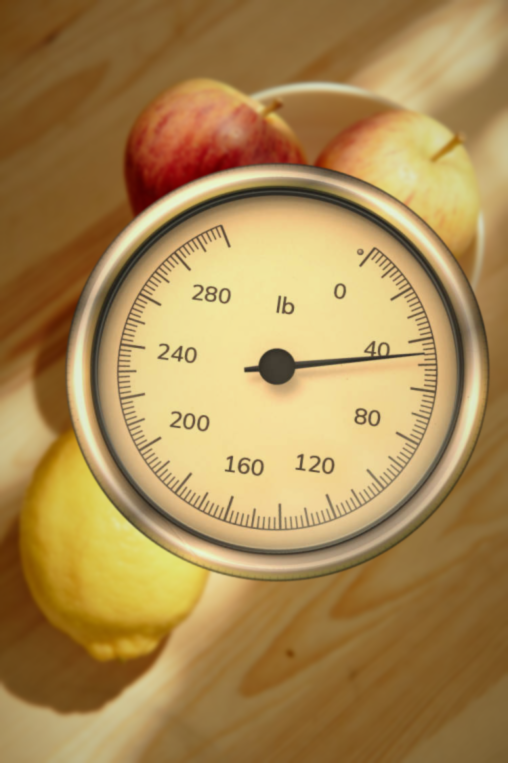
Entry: 46 lb
